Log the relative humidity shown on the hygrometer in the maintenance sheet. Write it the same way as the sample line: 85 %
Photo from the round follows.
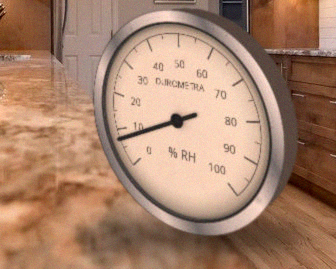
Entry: 7.5 %
